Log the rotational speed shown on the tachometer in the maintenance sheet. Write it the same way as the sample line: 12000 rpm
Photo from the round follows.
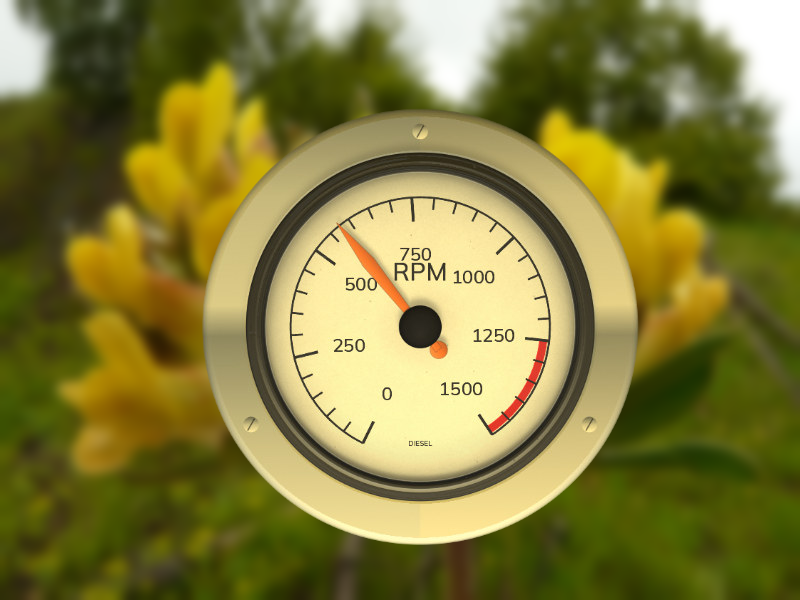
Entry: 575 rpm
